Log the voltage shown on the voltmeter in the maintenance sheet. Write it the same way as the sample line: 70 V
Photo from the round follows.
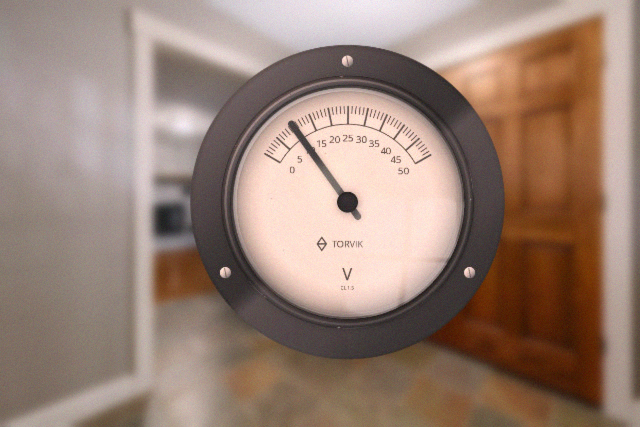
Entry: 10 V
